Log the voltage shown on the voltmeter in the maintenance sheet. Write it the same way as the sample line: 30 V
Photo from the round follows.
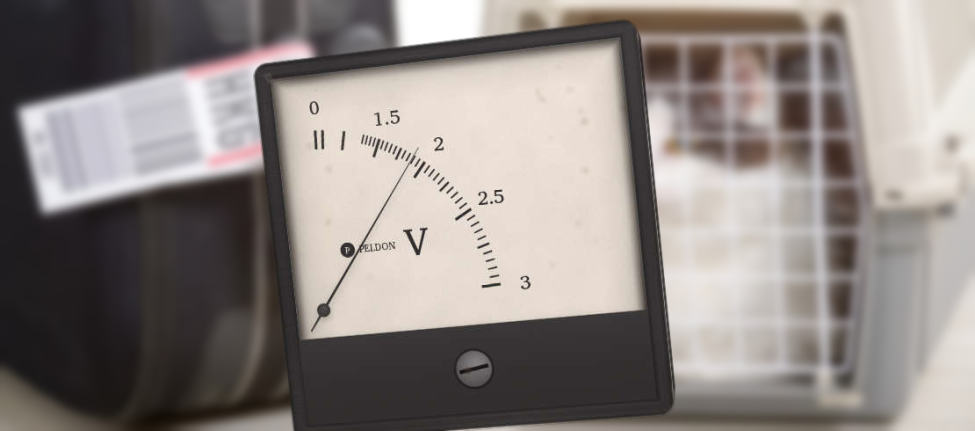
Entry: 1.9 V
